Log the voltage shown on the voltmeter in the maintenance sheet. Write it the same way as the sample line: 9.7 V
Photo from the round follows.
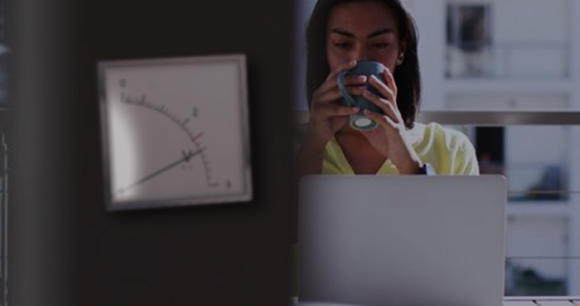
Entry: 2.5 V
